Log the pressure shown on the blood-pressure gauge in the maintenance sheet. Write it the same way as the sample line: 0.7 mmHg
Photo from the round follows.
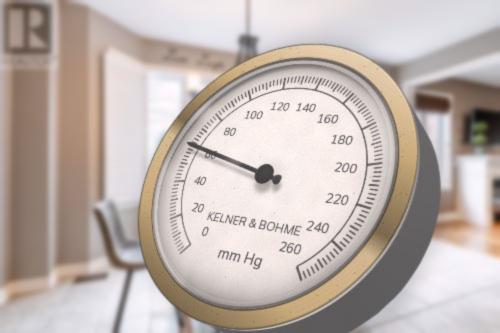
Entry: 60 mmHg
